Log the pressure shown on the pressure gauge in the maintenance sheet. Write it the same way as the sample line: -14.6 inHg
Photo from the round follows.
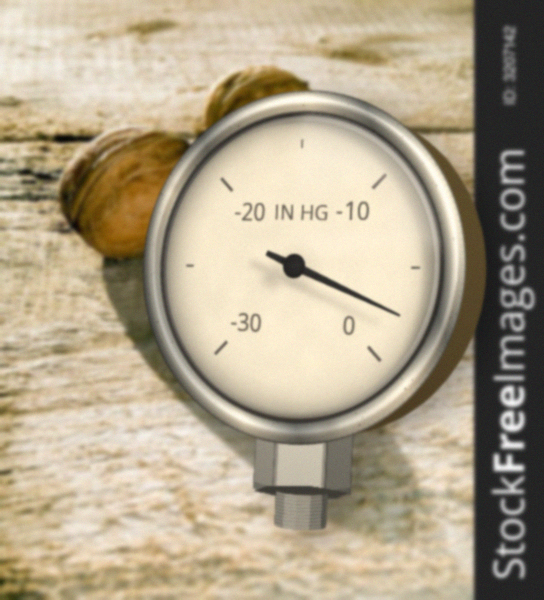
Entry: -2.5 inHg
